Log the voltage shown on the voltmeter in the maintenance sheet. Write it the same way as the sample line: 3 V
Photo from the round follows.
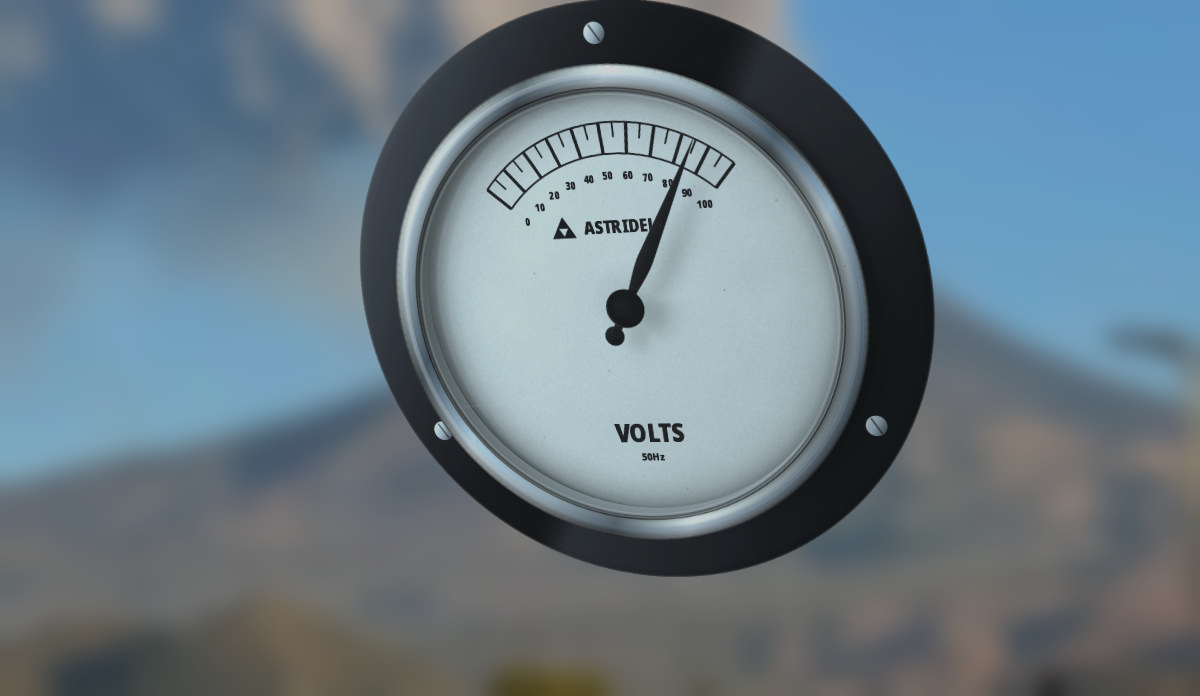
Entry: 85 V
